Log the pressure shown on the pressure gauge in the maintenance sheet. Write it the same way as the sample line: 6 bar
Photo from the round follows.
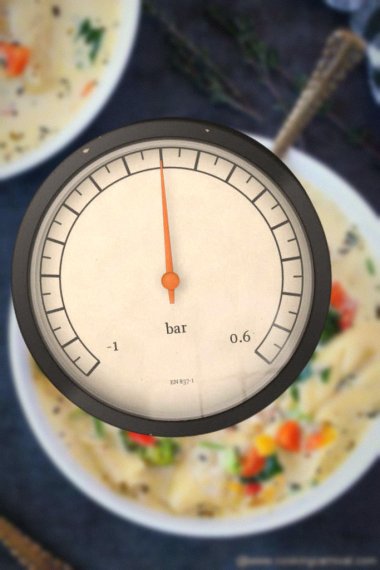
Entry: -0.2 bar
